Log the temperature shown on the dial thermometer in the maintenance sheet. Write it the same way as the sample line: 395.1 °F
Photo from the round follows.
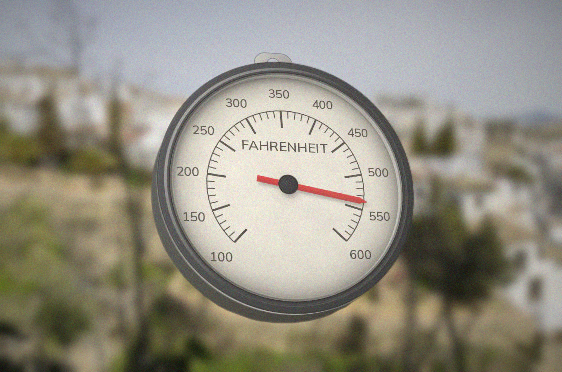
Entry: 540 °F
